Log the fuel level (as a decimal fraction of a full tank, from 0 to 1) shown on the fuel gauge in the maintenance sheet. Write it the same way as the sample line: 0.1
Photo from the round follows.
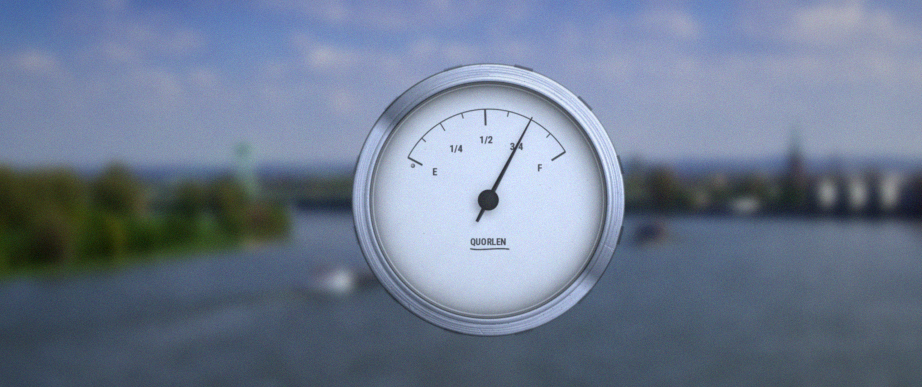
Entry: 0.75
